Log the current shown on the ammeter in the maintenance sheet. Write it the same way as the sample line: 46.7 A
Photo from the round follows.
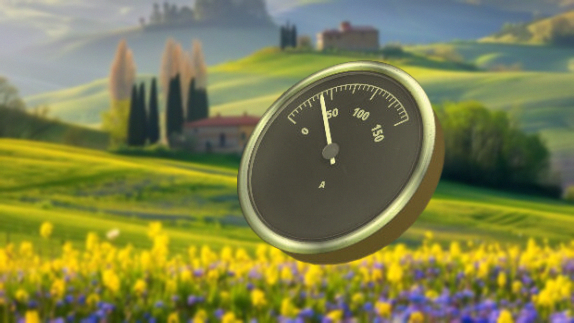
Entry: 40 A
